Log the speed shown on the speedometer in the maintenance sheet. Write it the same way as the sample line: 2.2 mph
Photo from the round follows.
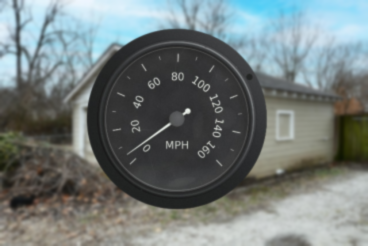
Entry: 5 mph
